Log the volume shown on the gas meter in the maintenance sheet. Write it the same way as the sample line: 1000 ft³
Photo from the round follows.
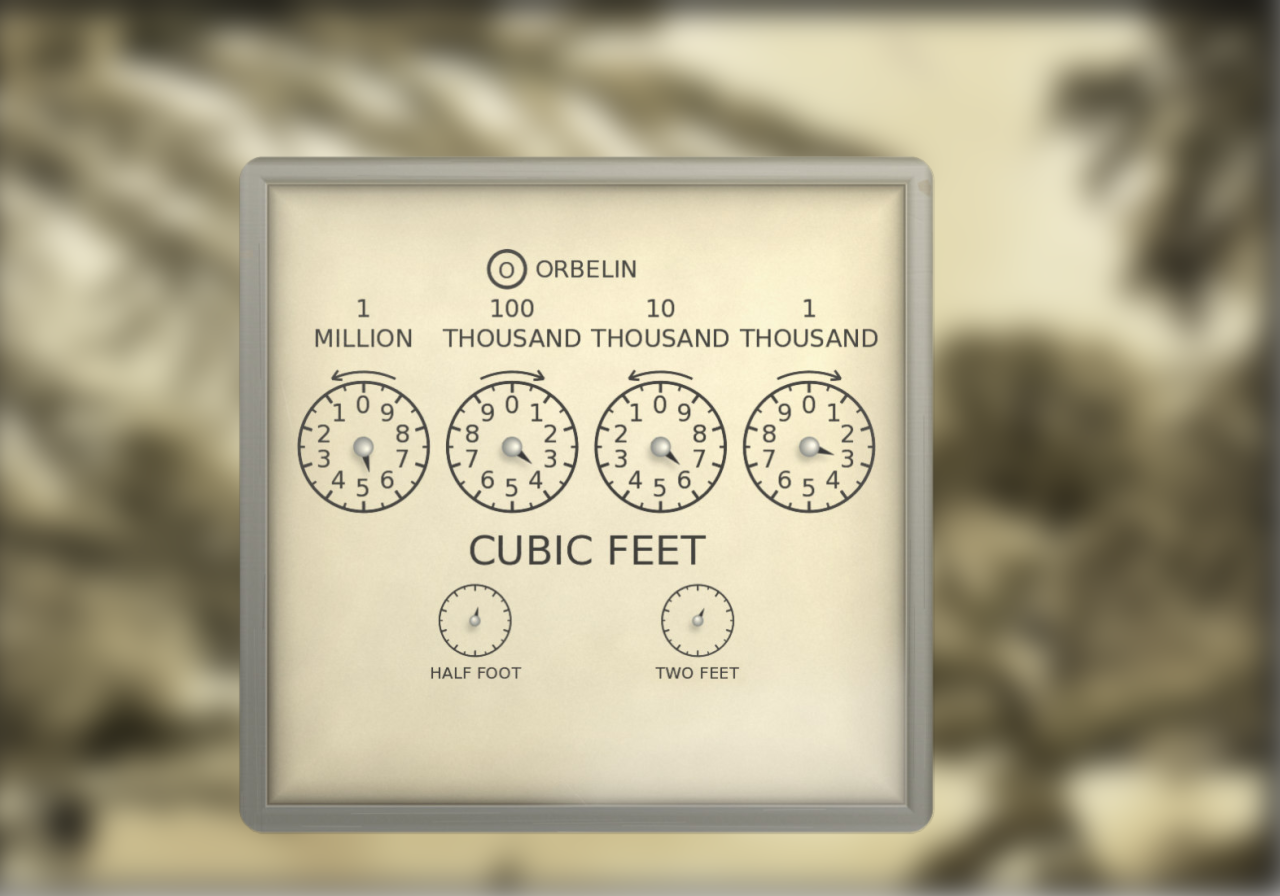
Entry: 536300 ft³
